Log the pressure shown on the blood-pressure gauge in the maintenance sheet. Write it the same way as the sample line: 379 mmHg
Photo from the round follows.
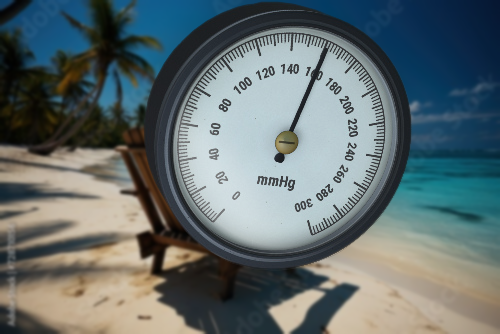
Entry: 160 mmHg
